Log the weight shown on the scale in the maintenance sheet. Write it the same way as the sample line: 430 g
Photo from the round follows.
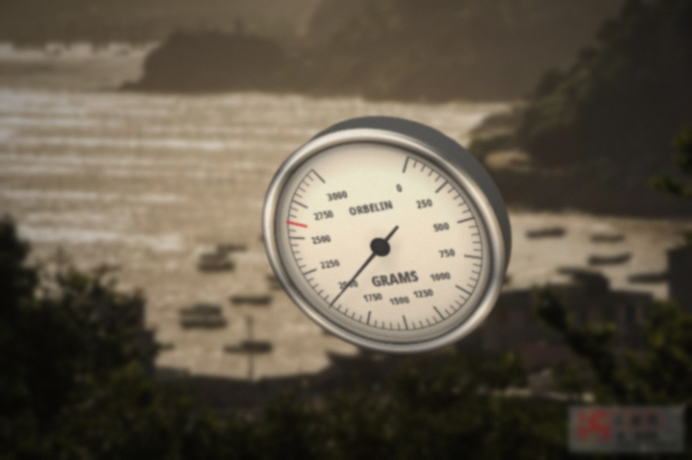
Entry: 2000 g
